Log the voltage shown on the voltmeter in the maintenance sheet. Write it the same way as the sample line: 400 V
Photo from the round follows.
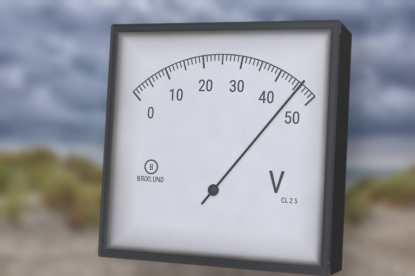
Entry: 46 V
